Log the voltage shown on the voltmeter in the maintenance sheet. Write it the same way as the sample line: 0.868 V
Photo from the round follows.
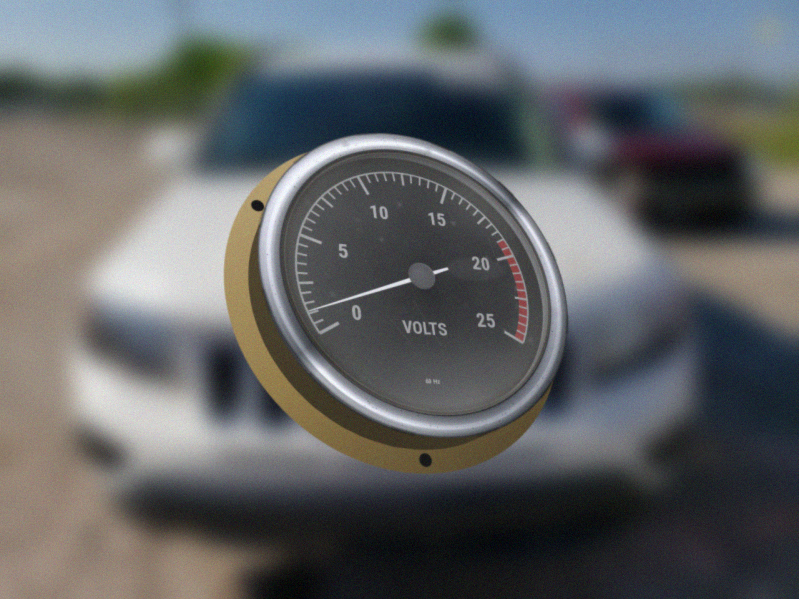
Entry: 1 V
